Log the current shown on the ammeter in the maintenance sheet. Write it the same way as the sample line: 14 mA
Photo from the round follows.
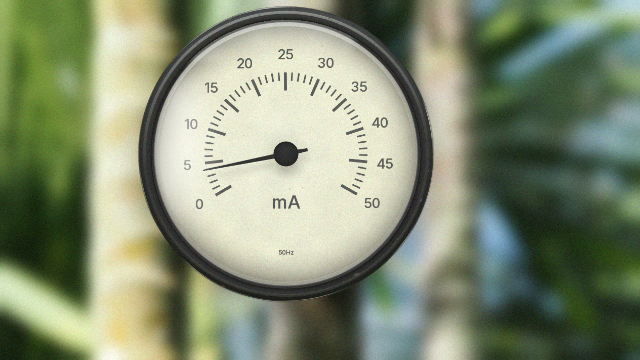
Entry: 4 mA
